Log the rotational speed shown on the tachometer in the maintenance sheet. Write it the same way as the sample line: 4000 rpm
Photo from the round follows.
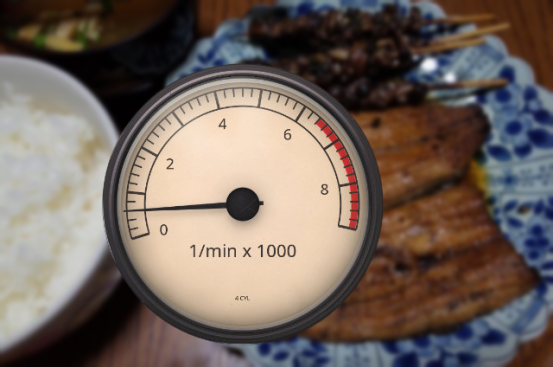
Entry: 600 rpm
